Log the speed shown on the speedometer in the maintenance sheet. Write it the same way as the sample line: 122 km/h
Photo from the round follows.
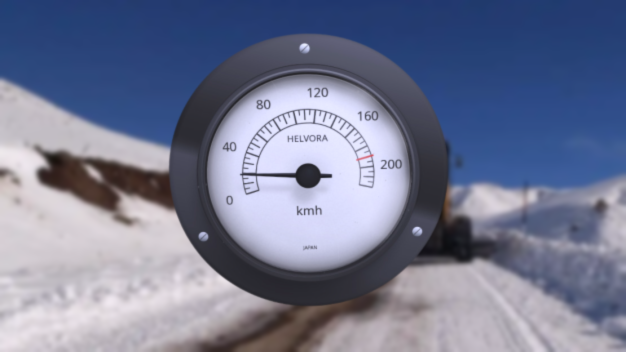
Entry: 20 km/h
